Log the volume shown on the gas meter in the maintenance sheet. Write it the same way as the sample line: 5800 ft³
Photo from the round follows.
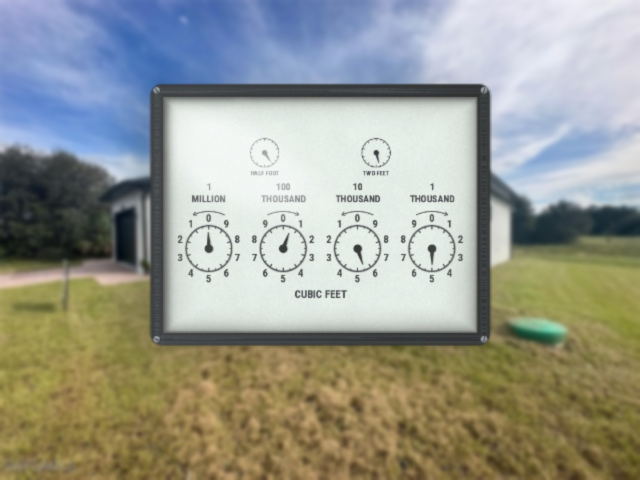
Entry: 5500 ft³
